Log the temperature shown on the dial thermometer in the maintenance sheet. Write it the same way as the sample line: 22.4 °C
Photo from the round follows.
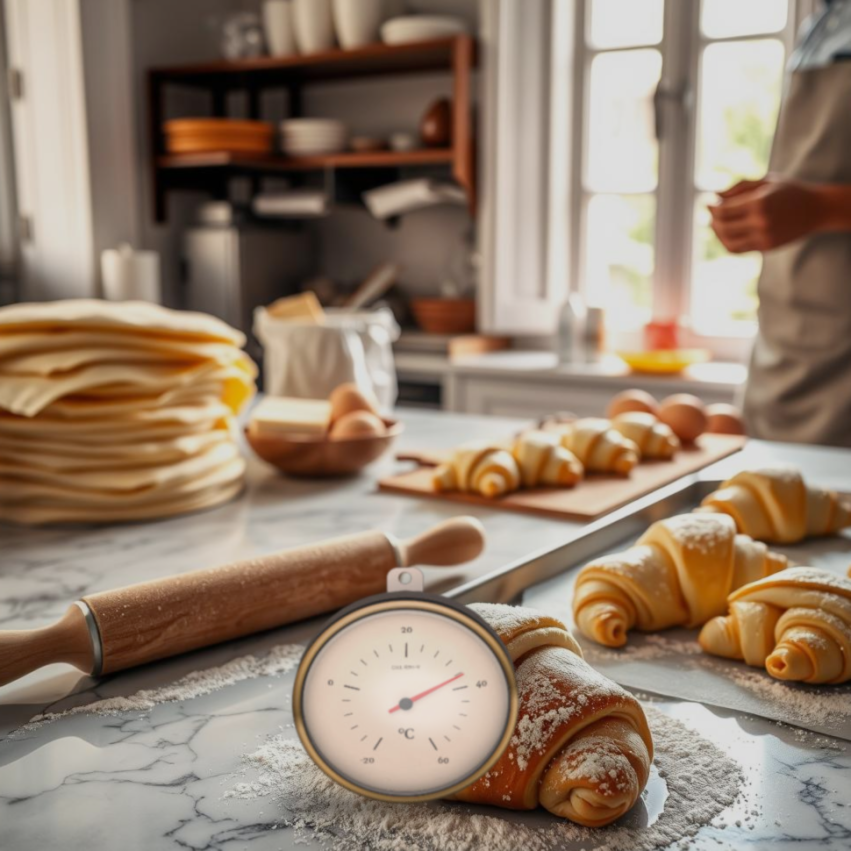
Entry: 36 °C
